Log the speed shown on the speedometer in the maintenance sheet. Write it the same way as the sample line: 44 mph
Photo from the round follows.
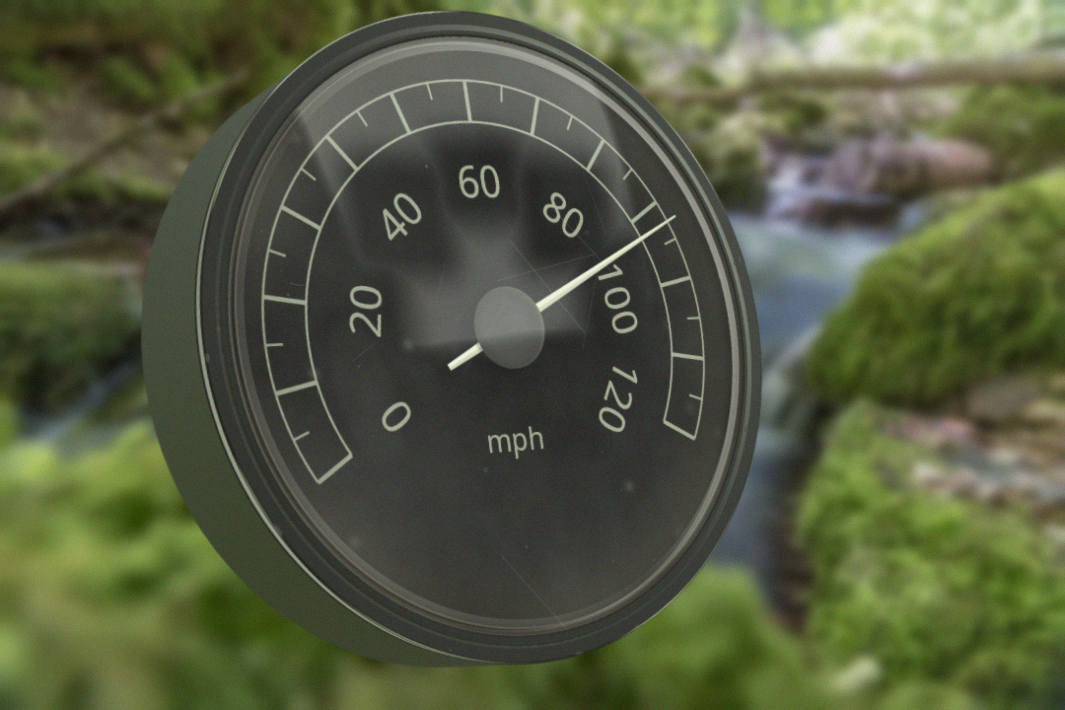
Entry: 92.5 mph
